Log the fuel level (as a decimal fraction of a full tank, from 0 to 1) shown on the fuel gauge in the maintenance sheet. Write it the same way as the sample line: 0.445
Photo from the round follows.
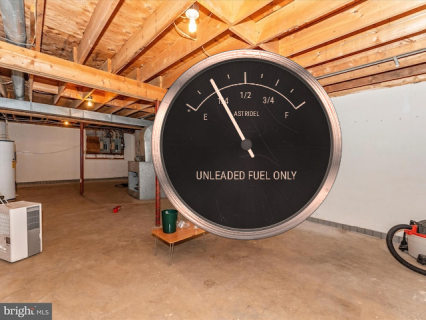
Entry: 0.25
